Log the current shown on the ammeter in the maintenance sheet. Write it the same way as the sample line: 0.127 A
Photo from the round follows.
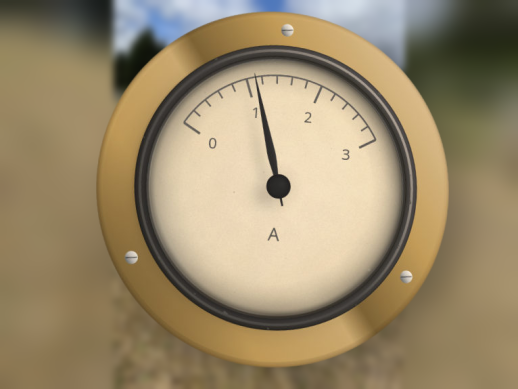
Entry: 1.1 A
